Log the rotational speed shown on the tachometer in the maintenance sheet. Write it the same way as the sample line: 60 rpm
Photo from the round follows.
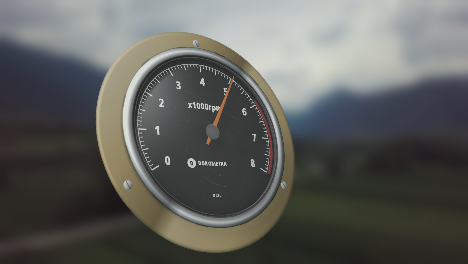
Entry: 5000 rpm
